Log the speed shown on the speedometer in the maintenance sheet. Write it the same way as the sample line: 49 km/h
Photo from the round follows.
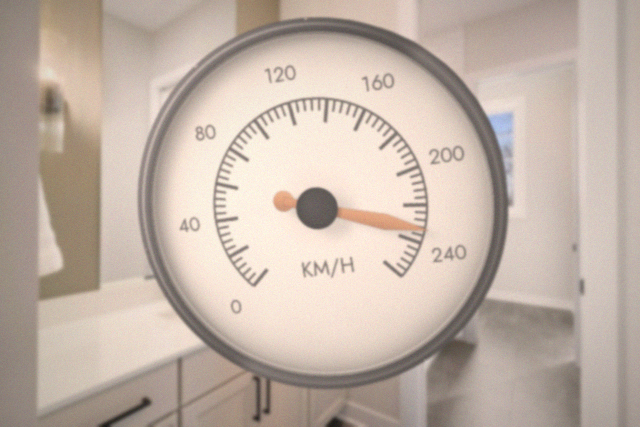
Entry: 232 km/h
